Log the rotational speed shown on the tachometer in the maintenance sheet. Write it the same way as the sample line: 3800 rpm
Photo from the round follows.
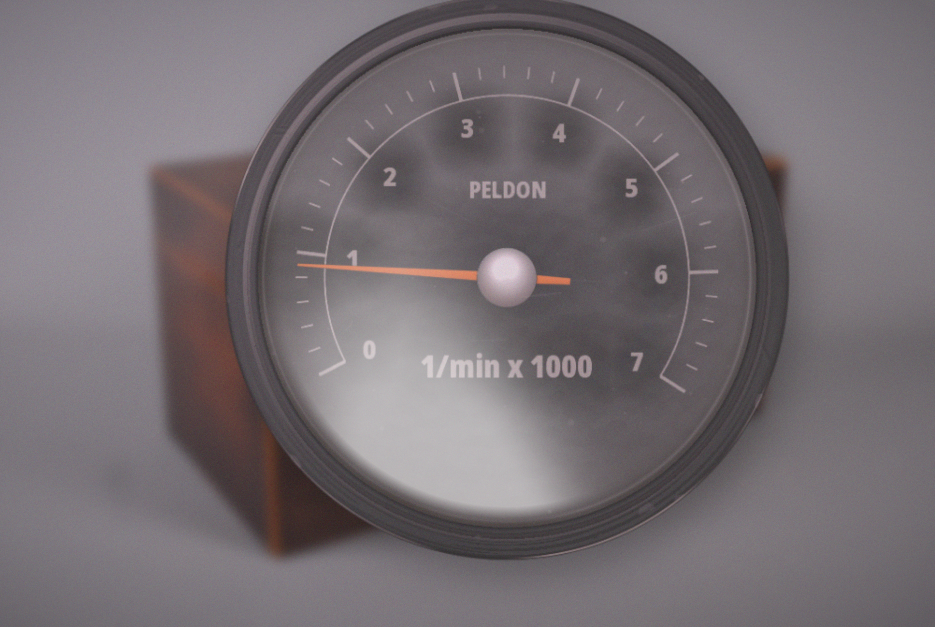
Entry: 900 rpm
